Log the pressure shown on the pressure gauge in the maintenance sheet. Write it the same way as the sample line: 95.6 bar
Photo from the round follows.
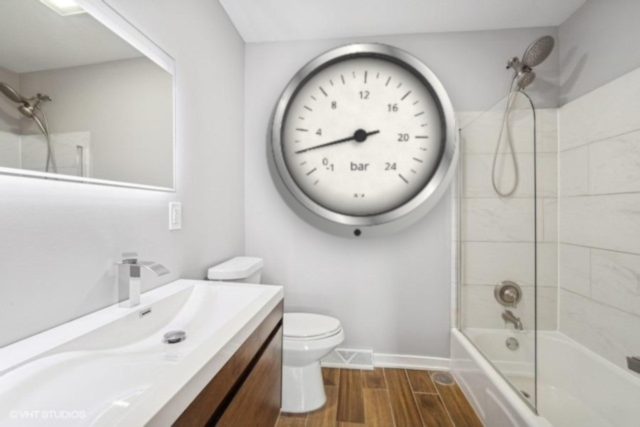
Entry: 2 bar
